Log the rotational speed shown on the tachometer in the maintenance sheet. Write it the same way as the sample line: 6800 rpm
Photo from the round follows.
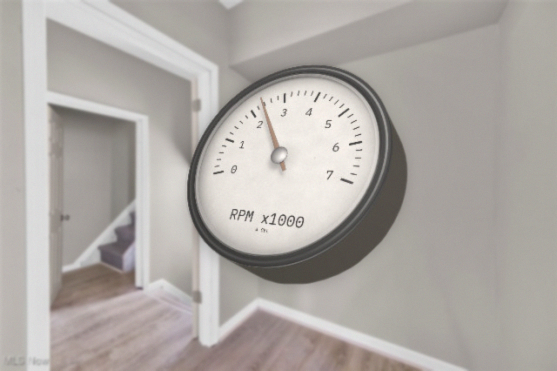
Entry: 2400 rpm
